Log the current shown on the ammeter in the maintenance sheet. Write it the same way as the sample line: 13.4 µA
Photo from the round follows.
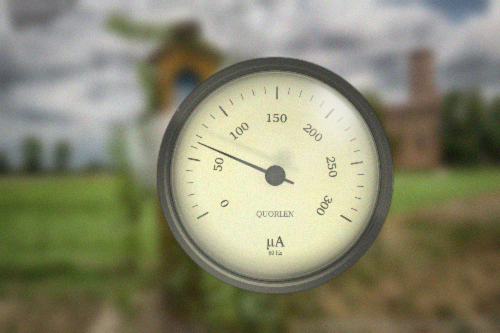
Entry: 65 µA
